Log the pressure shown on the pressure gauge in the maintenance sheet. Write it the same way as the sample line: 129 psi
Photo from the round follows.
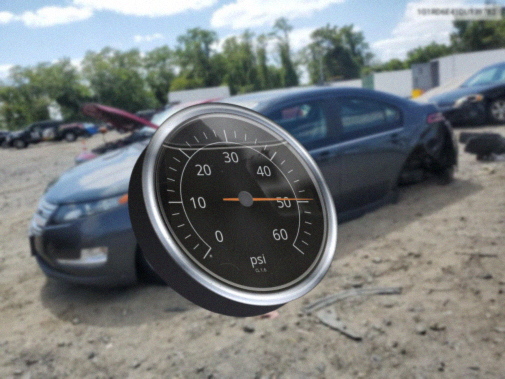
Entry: 50 psi
